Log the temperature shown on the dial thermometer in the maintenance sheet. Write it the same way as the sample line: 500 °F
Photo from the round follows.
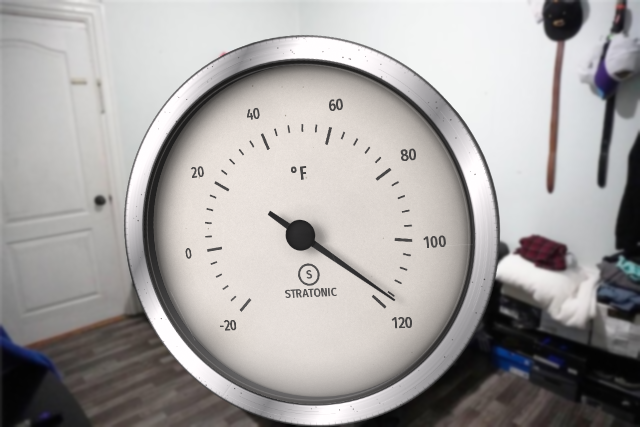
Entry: 116 °F
